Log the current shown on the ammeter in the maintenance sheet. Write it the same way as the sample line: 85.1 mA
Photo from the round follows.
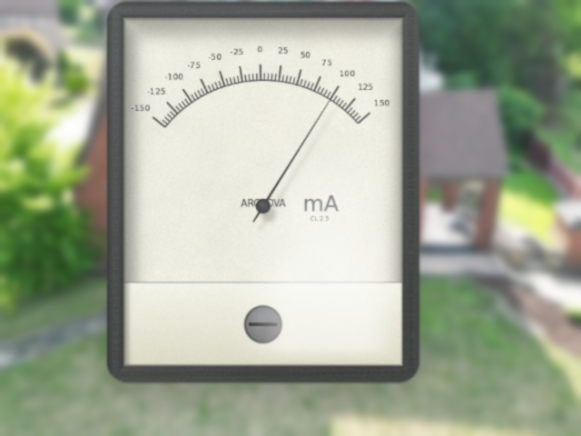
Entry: 100 mA
